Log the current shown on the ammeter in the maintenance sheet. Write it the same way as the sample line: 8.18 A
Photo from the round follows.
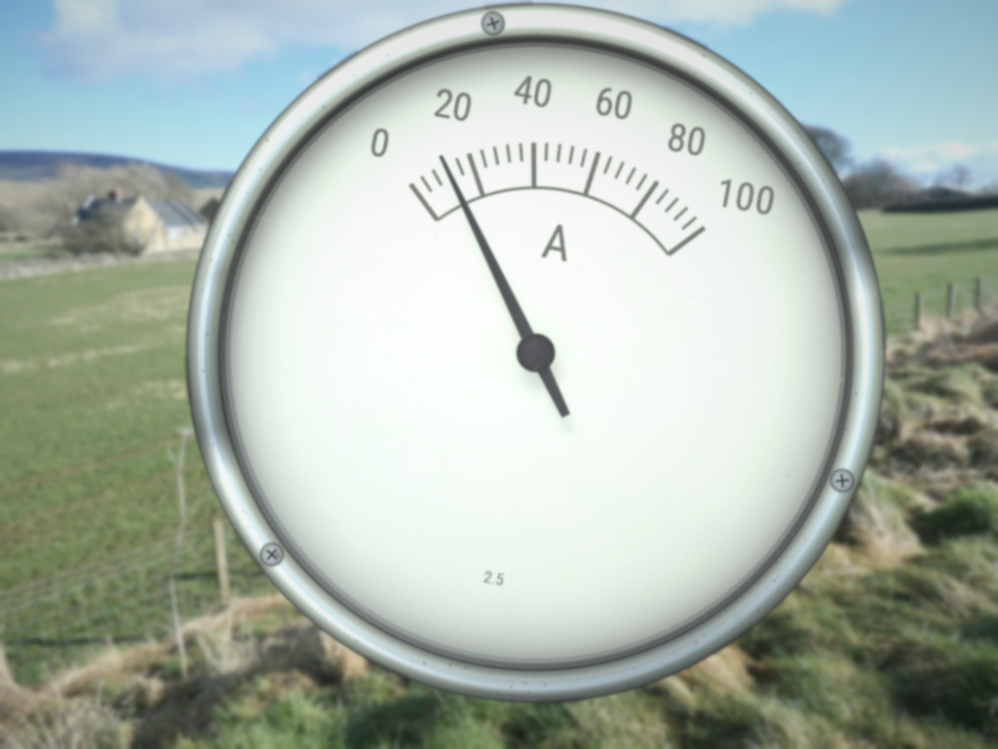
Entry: 12 A
